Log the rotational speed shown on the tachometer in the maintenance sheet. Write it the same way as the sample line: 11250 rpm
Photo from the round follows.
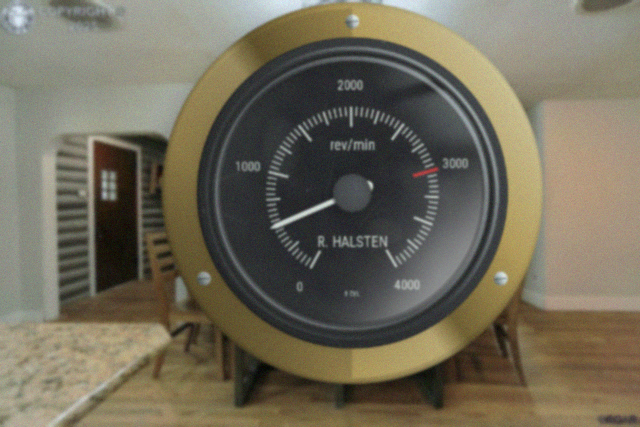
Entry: 500 rpm
